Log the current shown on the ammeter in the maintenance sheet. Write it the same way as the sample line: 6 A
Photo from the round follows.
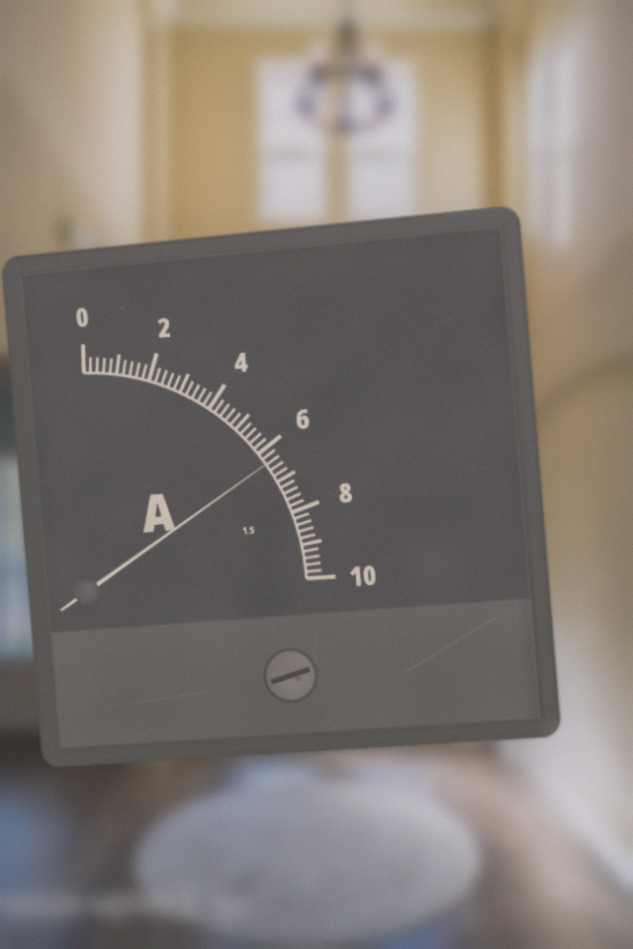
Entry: 6.4 A
